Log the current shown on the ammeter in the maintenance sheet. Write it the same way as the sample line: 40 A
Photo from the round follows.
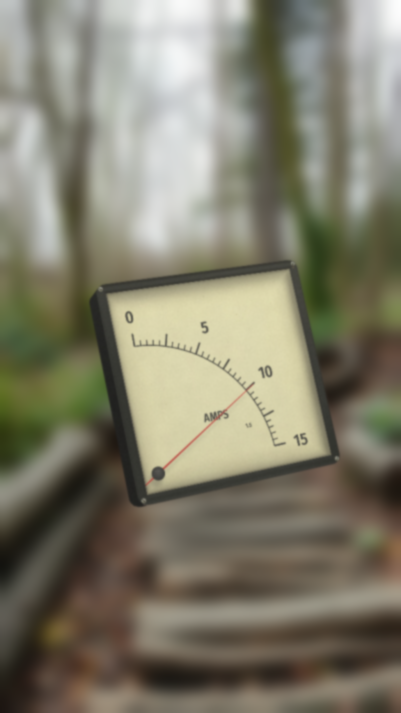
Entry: 10 A
